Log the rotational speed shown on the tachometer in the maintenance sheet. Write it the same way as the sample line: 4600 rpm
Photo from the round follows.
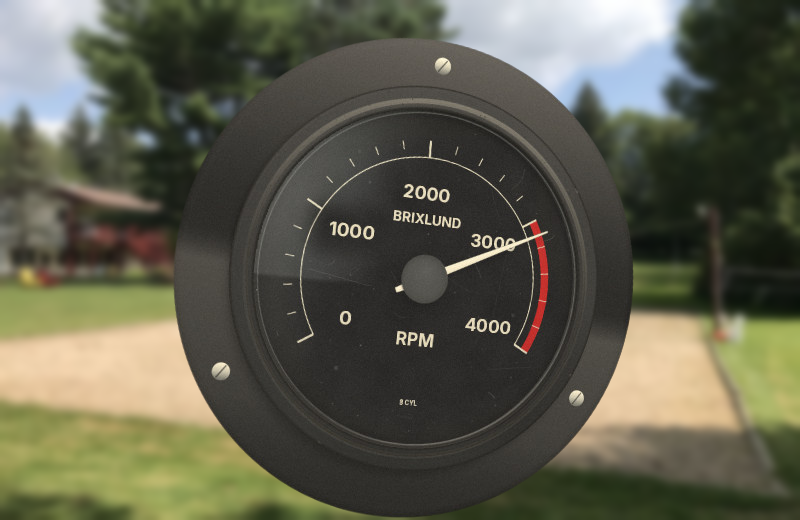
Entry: 3100 rpm
